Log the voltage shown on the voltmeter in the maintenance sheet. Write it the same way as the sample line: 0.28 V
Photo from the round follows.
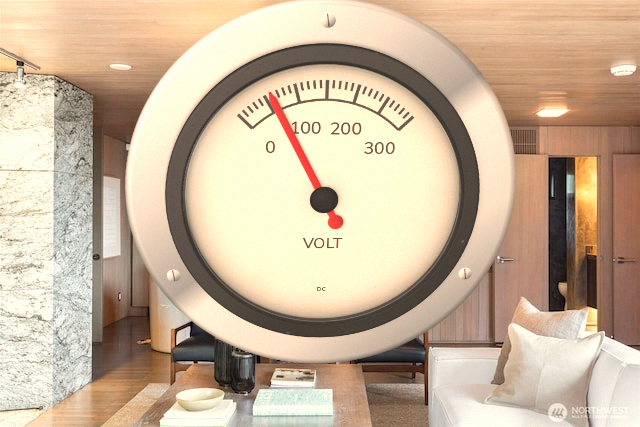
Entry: 60 V
